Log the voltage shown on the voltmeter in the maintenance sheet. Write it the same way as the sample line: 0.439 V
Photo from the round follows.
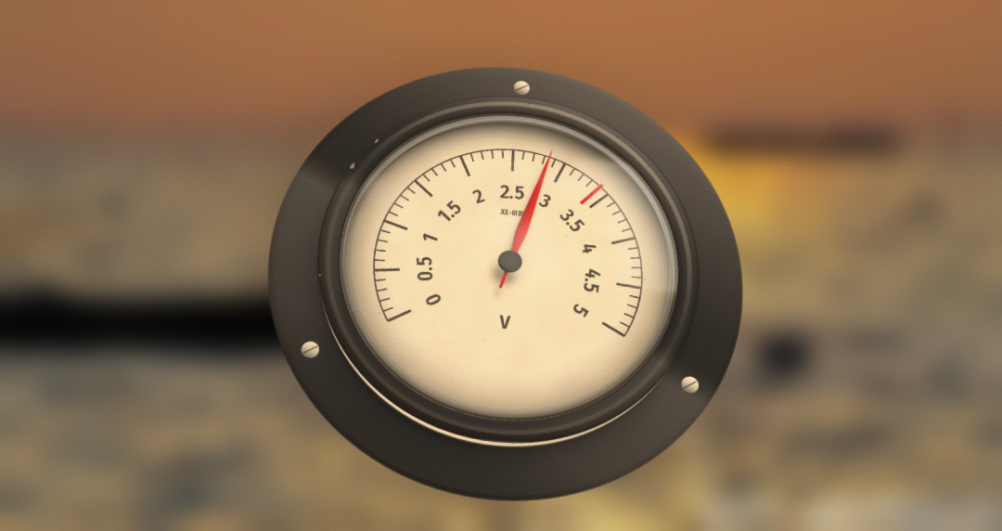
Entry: 2.85 V
